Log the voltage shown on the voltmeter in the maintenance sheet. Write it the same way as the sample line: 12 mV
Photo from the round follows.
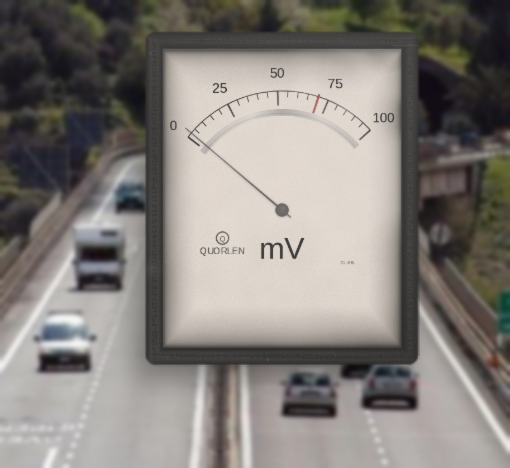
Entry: 2.5 mV
